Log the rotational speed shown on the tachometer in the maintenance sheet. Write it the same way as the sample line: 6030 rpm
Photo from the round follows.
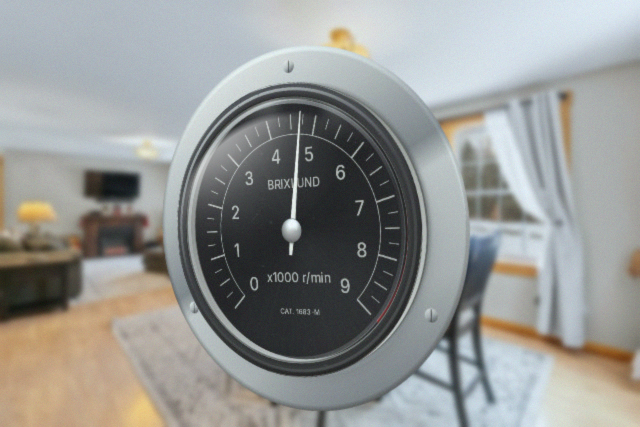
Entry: 4750 rpm
